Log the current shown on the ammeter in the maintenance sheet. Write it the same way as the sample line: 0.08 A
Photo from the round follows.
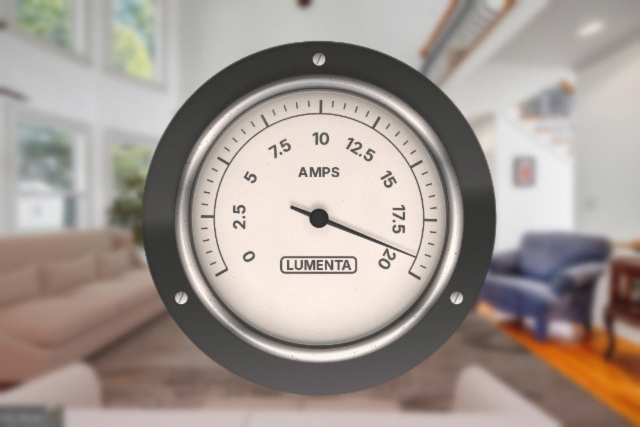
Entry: 19.25 A
